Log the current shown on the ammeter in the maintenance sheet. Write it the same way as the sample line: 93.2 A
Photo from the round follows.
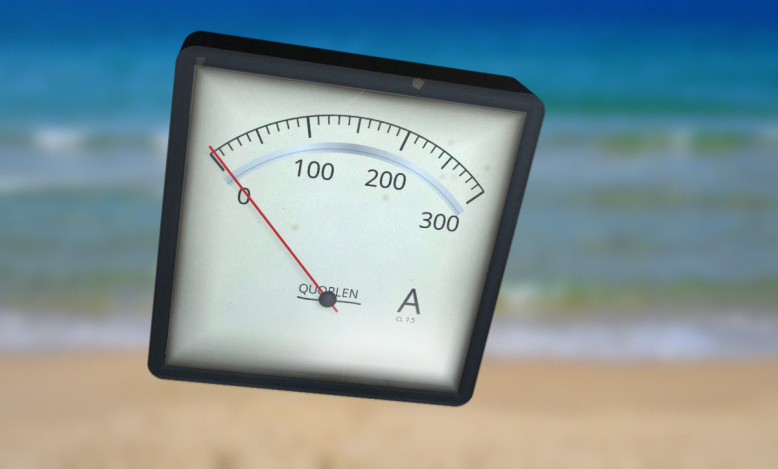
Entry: 5 A
